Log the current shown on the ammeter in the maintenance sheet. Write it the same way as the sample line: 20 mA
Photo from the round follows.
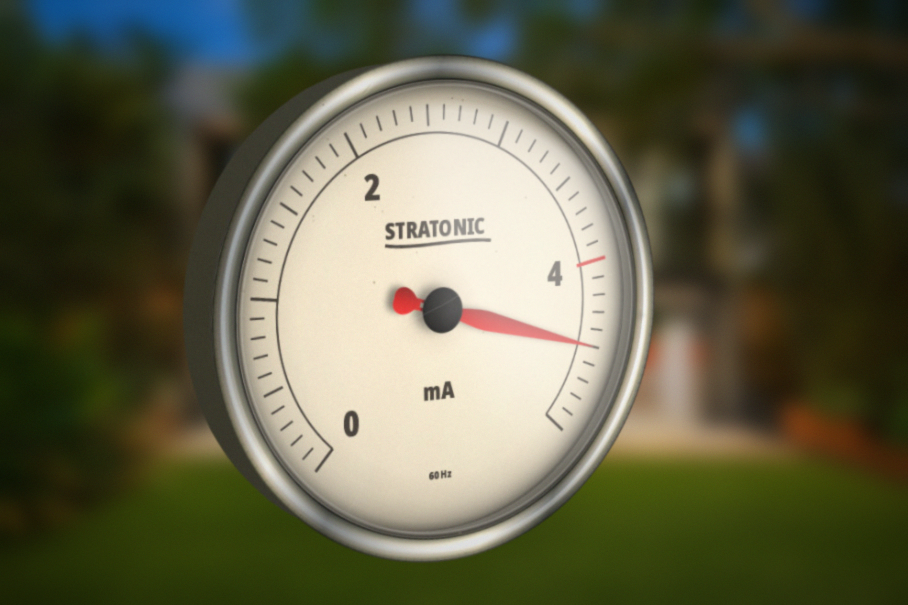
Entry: 4.5 mA
